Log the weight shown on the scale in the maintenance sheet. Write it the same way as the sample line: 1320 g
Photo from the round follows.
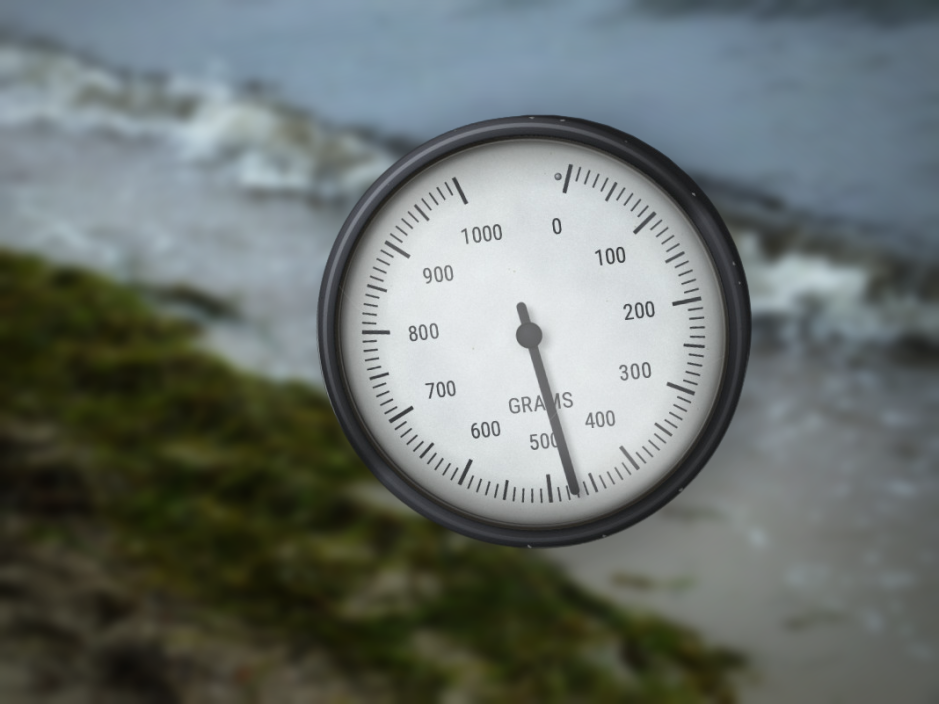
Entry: 470 g
